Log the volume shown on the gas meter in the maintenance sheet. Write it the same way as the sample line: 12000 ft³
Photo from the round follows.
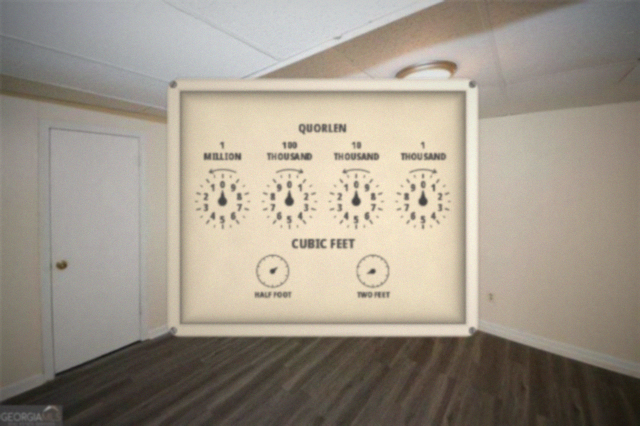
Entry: 0 ft³
